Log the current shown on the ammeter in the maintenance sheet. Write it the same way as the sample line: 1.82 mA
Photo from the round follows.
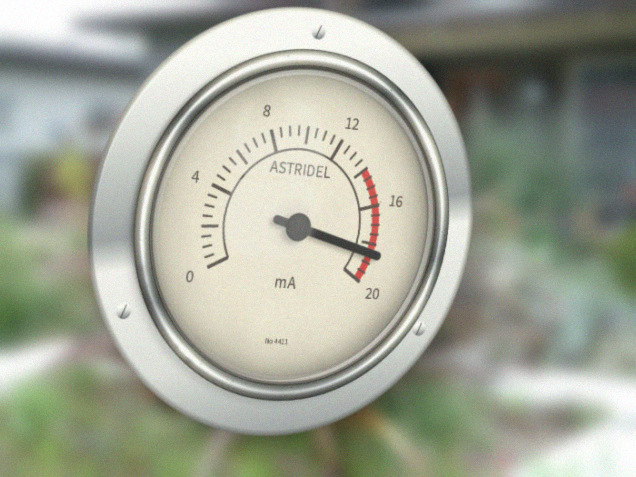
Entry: 18.5 mA
